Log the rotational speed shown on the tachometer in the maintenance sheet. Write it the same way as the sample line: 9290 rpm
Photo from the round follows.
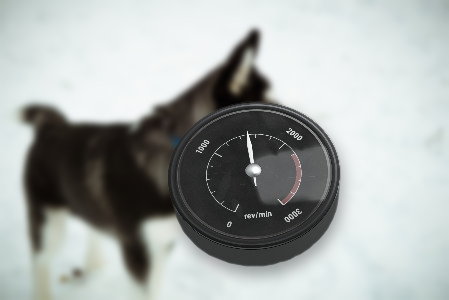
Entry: 1500 rpm
